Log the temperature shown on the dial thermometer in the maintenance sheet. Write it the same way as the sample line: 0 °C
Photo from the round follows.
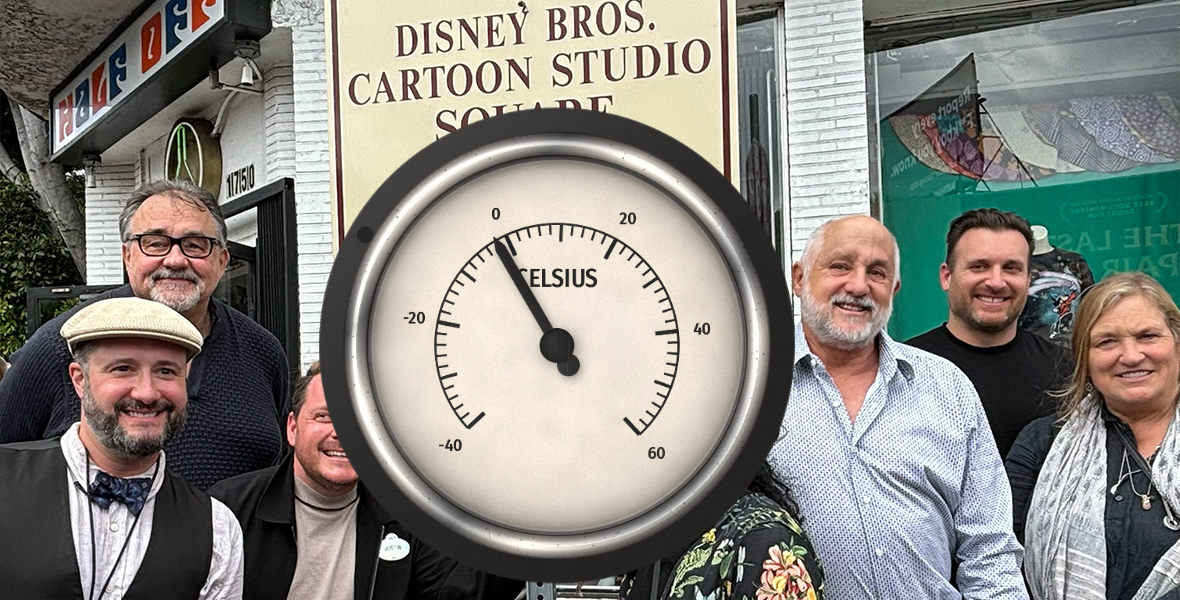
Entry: -2 °C
